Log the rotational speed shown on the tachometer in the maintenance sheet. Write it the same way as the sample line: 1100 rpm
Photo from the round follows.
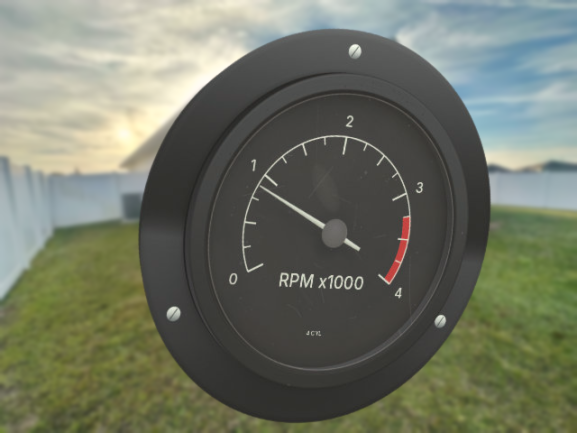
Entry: 875 rpm
